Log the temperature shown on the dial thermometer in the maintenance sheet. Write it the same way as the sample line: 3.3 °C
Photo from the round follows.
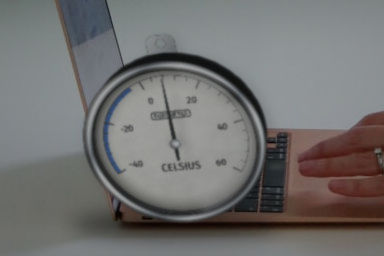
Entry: 8 °C
